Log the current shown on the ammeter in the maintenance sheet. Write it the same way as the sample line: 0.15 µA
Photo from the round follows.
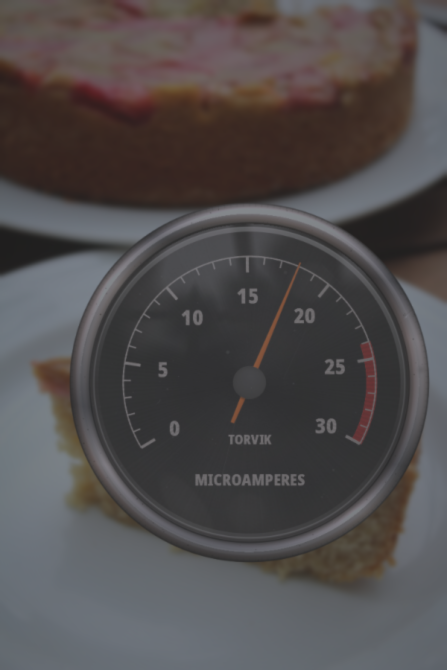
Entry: 18 µA
